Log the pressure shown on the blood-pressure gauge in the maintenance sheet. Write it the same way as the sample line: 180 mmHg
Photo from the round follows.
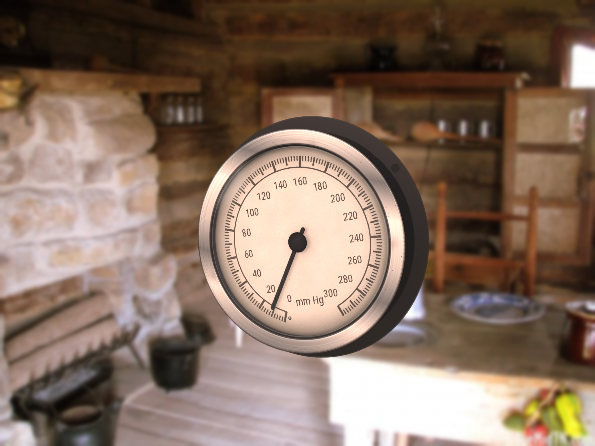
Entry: 10 mmHg
